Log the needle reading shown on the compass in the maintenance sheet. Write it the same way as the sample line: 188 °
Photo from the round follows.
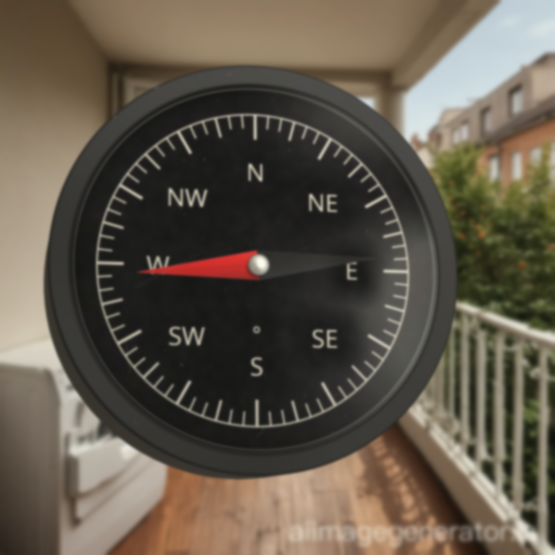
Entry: 265 °
